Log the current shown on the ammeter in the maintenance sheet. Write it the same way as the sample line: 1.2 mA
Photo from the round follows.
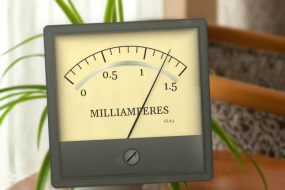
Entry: 1.25 mA
